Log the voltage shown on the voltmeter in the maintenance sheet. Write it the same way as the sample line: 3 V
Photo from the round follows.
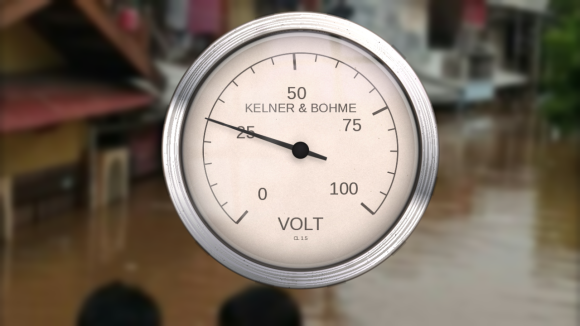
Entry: 25 V
